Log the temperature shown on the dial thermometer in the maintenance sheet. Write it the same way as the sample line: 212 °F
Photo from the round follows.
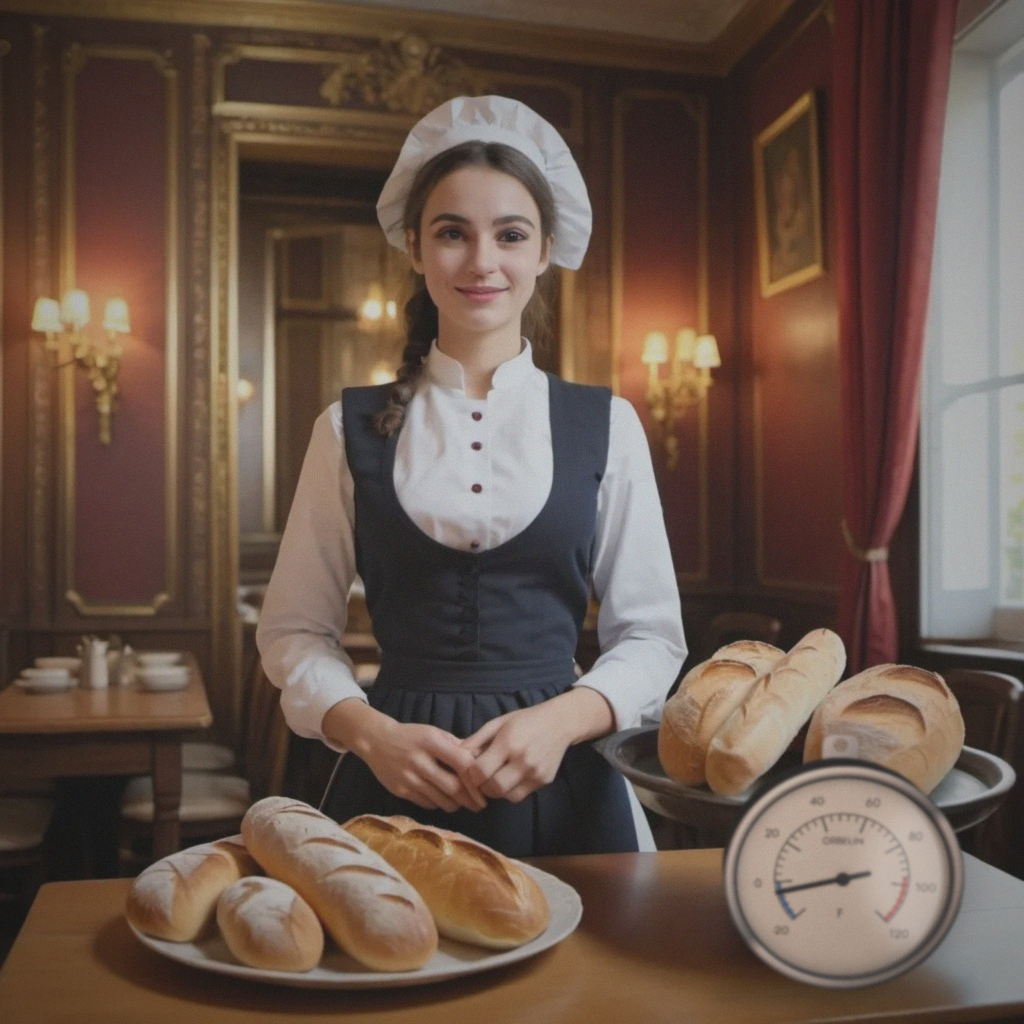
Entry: -4 °F
